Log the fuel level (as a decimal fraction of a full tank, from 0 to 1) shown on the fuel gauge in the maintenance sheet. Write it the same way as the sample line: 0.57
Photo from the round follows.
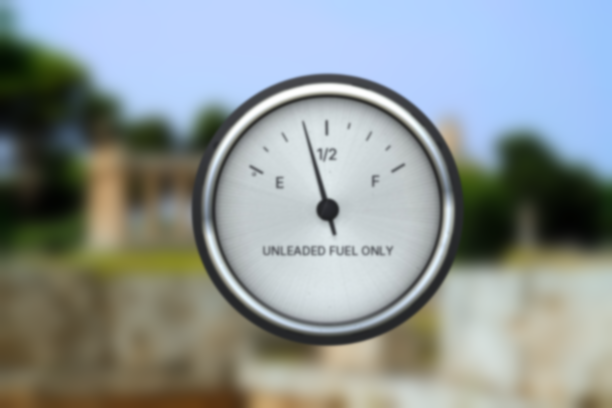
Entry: 0.375
